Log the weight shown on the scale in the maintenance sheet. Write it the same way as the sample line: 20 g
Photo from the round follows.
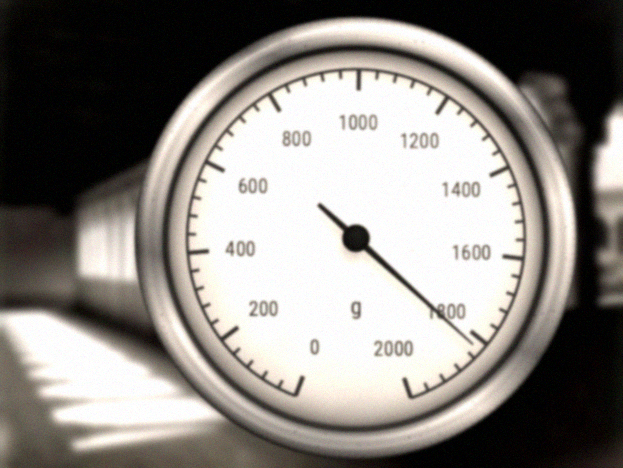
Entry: 1820 g
